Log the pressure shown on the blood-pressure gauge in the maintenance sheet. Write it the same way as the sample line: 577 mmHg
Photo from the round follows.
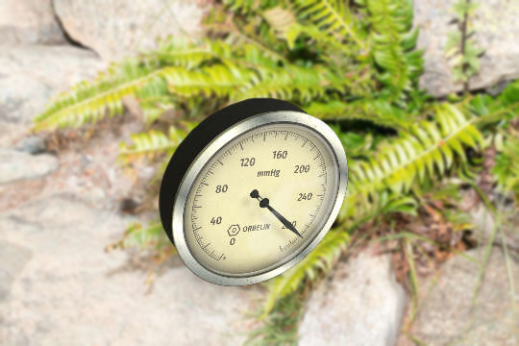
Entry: 280 mmHg
